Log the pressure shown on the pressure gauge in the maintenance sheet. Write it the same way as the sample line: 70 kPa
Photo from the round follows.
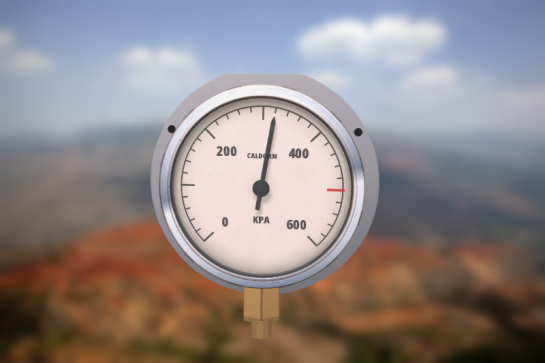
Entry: 320 kPa
